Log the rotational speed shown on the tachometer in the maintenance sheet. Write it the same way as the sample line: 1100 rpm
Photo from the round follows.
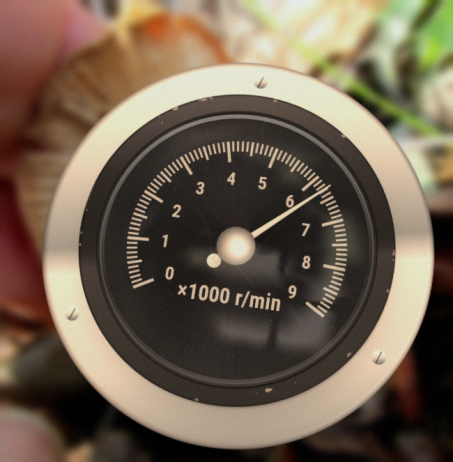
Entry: 6300 rpm
